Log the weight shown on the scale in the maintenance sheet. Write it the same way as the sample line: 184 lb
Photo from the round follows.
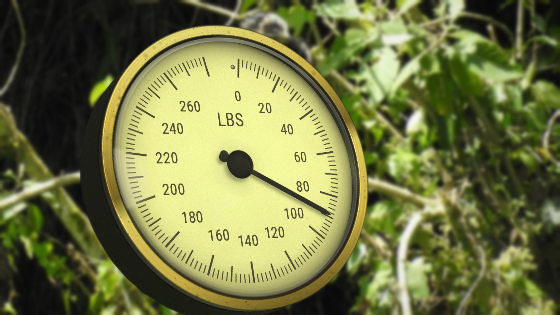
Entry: 90 lb
